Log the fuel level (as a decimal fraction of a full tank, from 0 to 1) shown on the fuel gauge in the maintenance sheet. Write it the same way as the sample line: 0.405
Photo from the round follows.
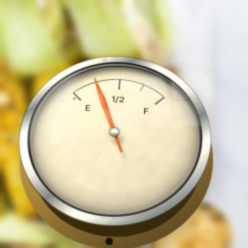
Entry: 0.25
